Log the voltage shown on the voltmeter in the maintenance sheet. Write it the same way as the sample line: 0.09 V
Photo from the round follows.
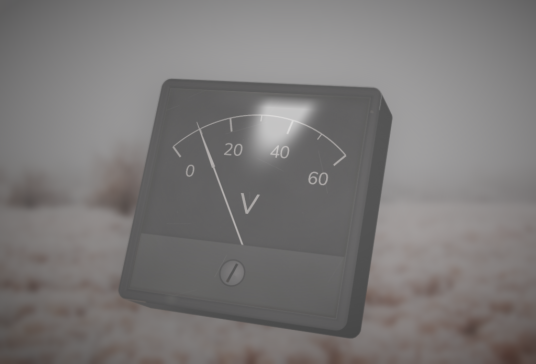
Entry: 10 V
